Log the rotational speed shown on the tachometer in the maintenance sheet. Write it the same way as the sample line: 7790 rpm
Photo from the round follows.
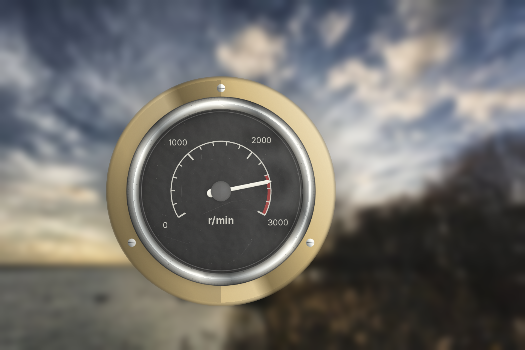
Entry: 2500 rpm
